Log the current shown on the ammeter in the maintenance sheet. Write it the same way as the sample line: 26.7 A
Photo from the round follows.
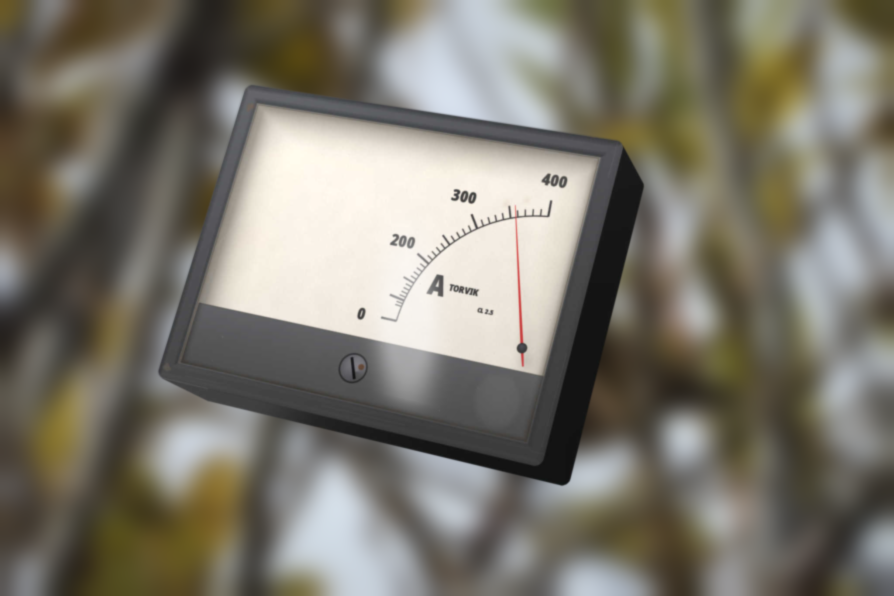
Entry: 360 A
